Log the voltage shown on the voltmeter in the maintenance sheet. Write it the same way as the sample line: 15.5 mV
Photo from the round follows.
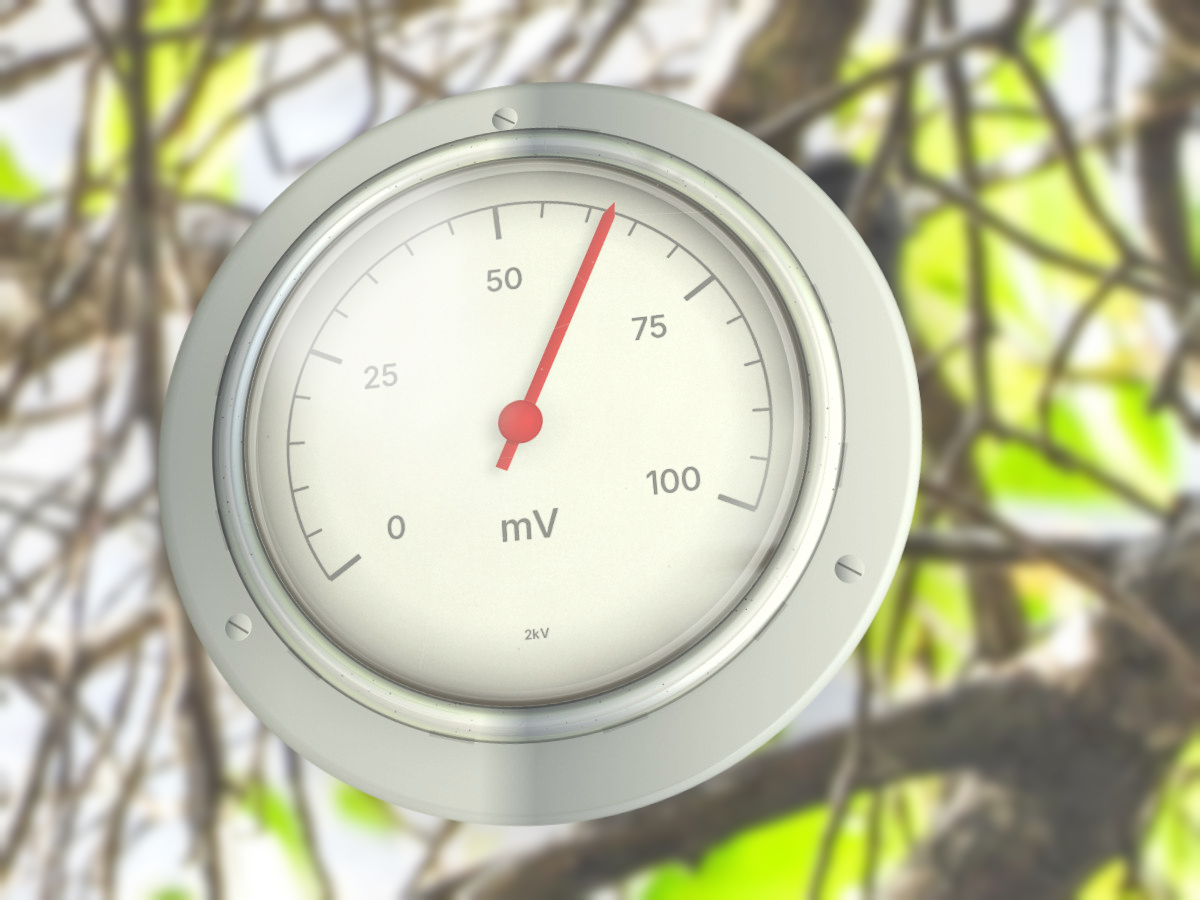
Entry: 62.5 mV
